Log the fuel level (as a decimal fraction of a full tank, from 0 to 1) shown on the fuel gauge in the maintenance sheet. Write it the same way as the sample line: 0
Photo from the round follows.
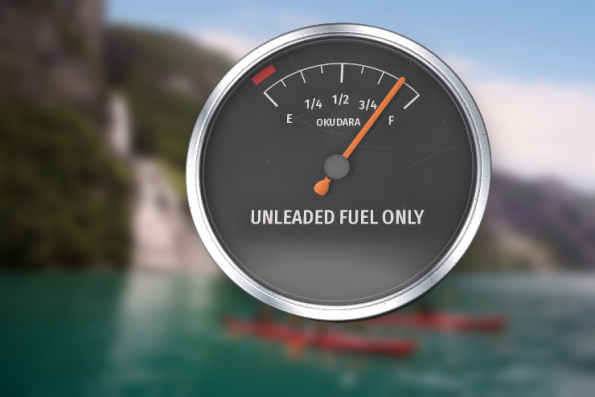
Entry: 0.875
